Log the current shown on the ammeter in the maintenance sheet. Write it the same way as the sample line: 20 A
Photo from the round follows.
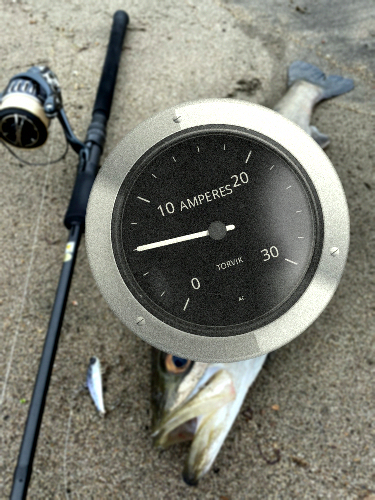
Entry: 6 A
